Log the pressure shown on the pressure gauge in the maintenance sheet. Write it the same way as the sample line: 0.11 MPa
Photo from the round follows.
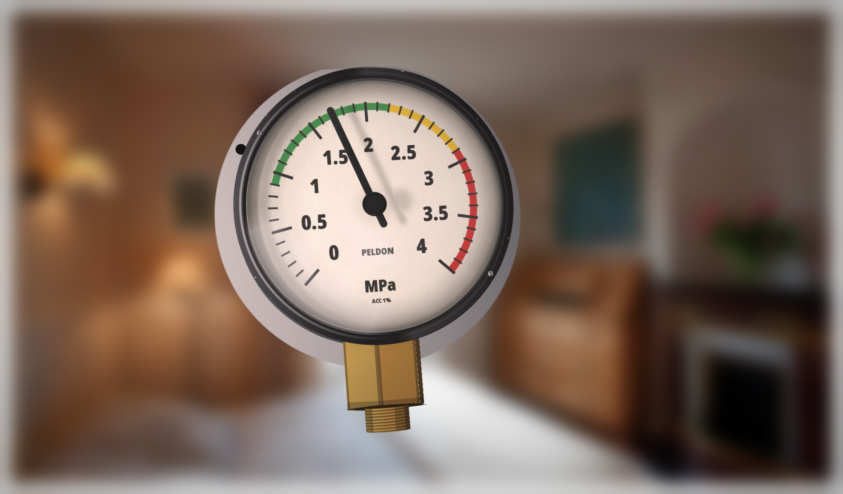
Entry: 1.7 MPa
